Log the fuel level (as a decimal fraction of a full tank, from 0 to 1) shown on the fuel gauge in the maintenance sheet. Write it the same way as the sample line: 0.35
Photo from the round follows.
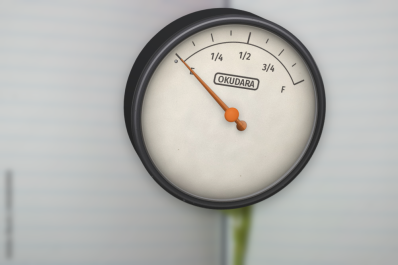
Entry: 0
